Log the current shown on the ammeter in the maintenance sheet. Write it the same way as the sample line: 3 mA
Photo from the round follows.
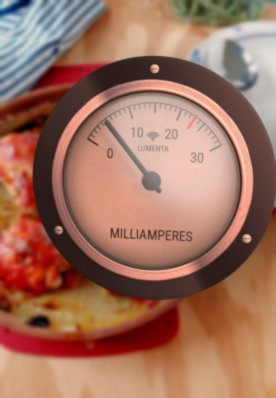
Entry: 5 mA
